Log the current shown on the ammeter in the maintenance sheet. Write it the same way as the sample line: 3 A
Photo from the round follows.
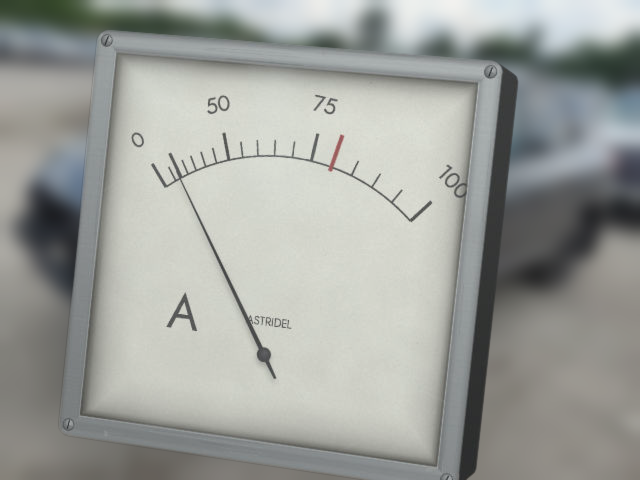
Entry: 25 A
